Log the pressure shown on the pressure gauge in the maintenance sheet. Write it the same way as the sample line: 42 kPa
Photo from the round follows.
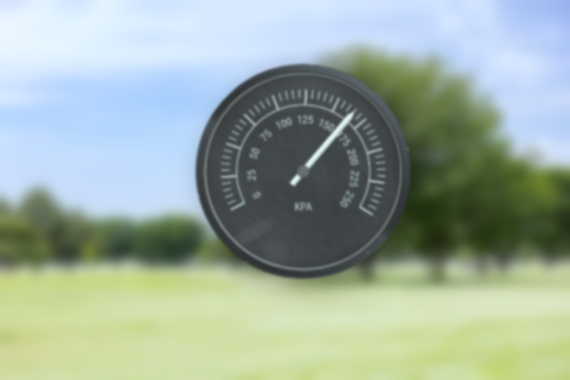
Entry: 165 kPa
